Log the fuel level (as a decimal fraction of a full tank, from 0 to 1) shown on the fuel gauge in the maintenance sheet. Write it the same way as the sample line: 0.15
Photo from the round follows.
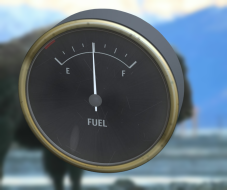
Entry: 0.5
